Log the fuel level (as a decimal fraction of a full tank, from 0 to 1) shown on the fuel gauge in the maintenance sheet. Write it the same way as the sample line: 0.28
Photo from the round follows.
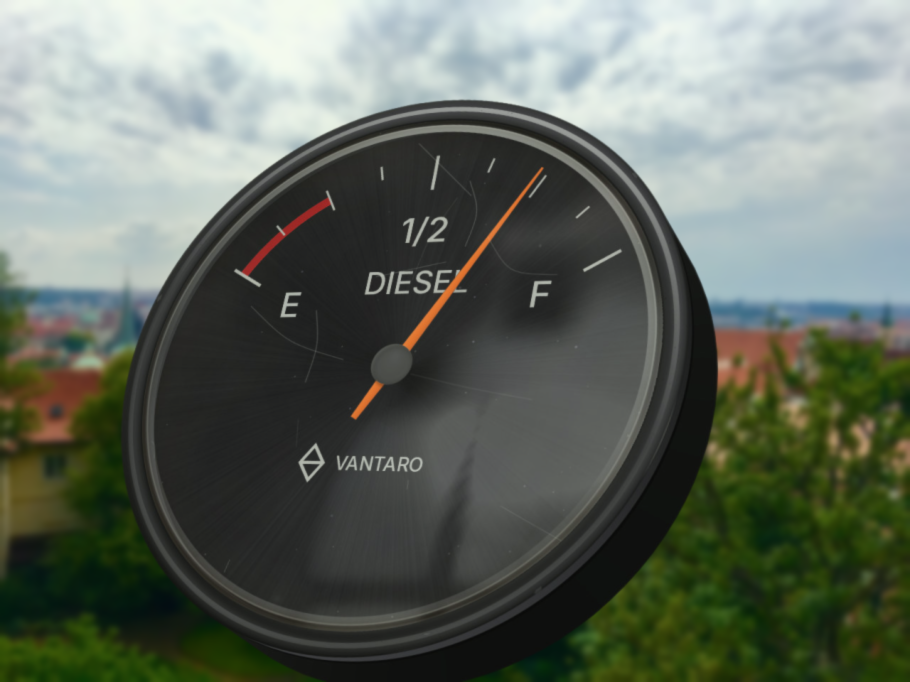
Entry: 0.75
